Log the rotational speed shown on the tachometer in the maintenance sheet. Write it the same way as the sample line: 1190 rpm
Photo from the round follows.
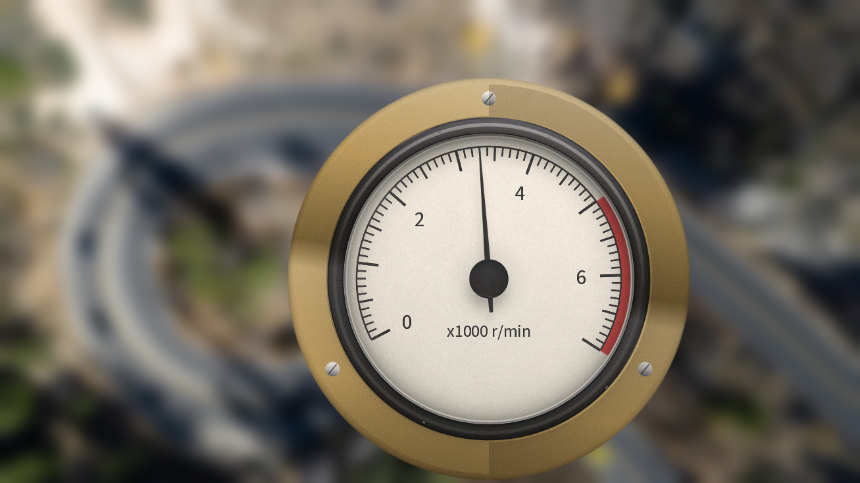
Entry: 3300 rpm
